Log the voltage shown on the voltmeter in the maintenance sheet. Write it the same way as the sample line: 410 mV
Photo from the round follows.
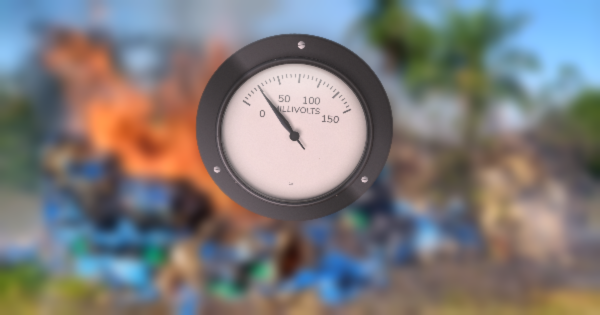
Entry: 25 mV
